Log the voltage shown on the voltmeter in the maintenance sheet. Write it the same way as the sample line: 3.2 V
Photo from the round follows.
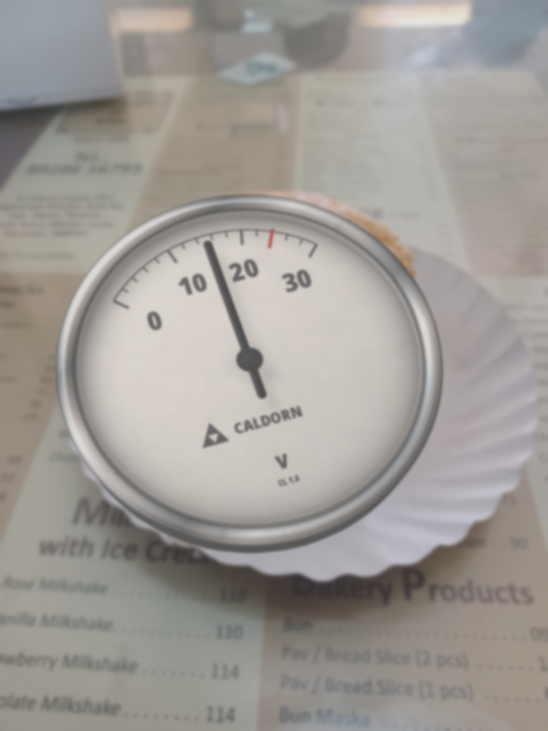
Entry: 15 V
